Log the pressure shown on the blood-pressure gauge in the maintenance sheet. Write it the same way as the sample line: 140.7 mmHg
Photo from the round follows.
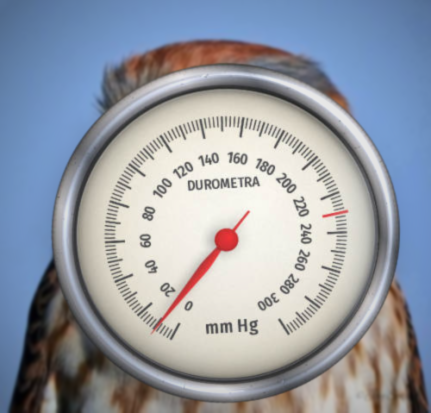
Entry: 10 mmHg
